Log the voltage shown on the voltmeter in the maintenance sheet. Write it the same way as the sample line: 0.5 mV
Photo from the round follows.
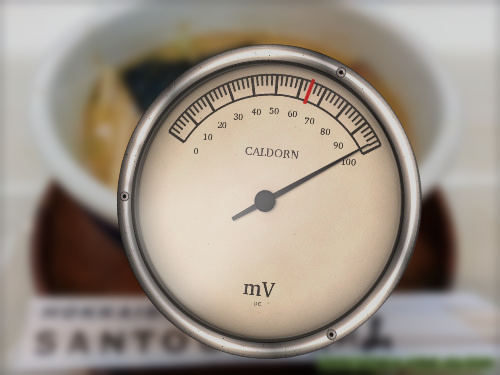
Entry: 98 mV
